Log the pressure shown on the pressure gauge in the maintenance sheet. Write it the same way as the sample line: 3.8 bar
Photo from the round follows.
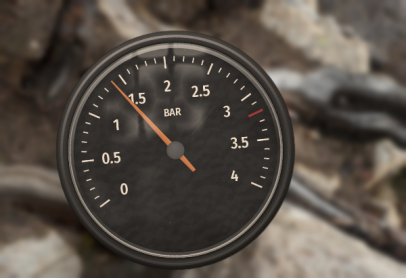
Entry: 1.4 bar
